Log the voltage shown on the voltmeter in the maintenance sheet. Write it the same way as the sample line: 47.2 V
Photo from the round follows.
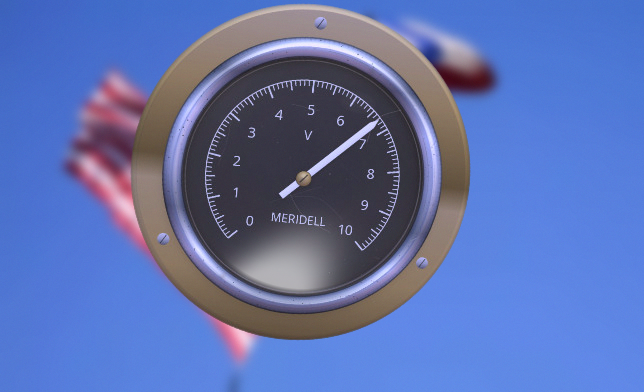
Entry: 6.7 V
